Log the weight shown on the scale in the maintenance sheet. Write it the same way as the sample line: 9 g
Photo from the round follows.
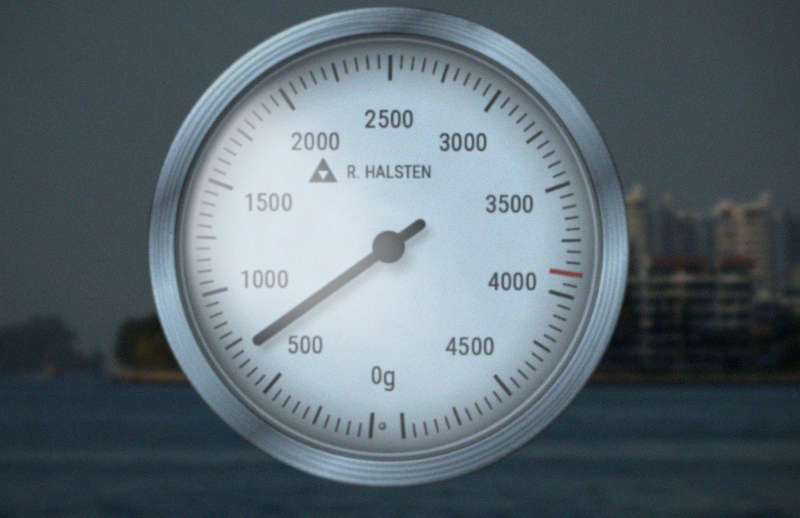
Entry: 700 g
